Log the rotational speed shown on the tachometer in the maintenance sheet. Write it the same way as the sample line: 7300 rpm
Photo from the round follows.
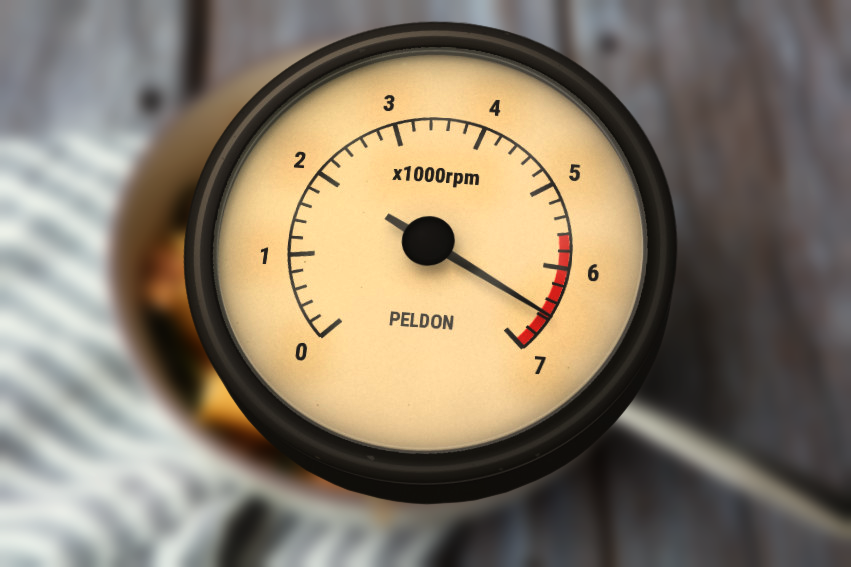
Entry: 6600 rpm
